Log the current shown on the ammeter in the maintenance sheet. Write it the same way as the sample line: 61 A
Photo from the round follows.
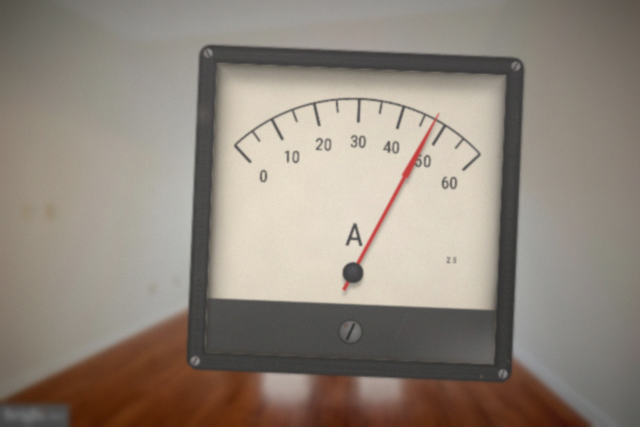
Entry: 47.5 A
